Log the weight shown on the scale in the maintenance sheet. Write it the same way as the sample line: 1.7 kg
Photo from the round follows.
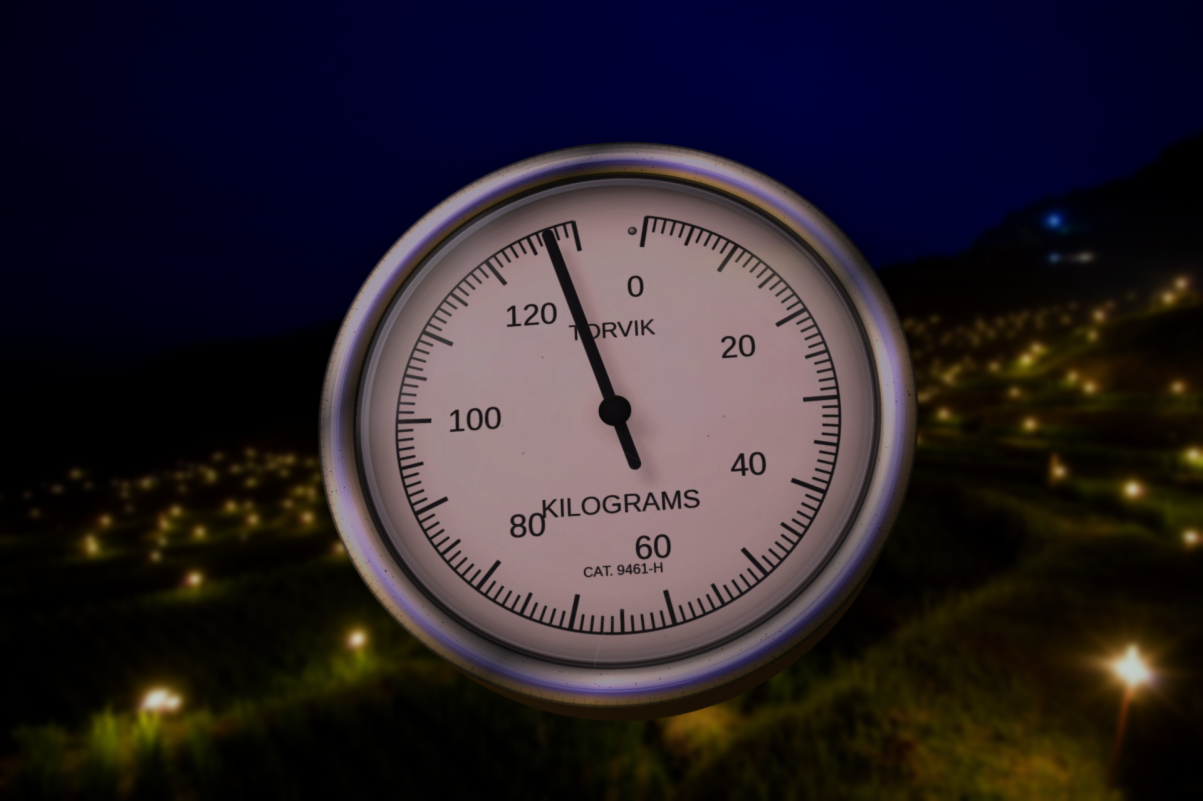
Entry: 127 kg
